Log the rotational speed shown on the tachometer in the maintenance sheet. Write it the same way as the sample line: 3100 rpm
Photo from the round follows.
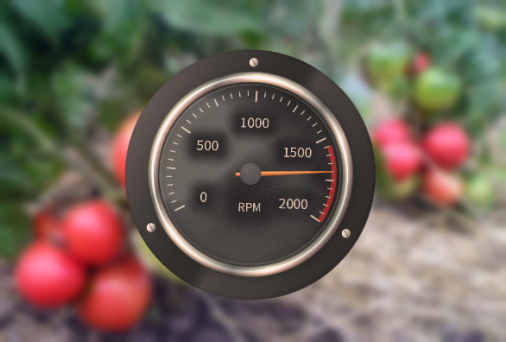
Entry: 1700 rpm
